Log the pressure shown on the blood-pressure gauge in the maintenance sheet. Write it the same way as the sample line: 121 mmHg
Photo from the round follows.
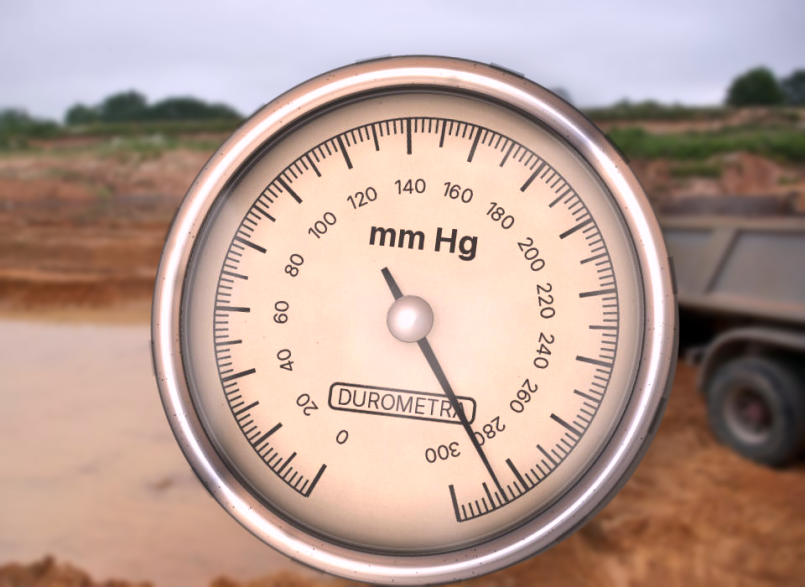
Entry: 286 mmHg
